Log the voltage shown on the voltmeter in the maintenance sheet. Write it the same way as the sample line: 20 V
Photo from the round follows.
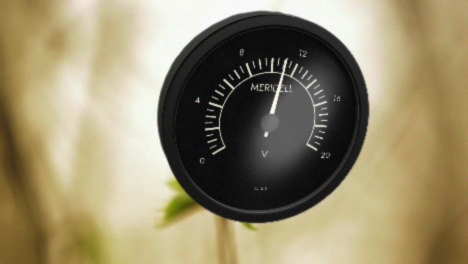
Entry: 11 V
